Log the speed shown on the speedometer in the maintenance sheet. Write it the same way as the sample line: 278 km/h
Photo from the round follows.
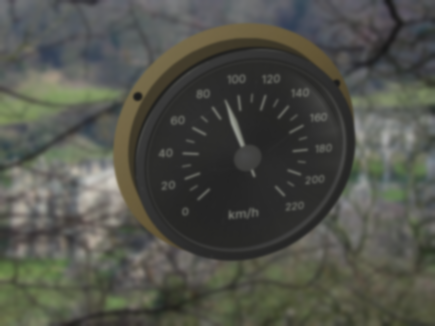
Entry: 90 km/h
